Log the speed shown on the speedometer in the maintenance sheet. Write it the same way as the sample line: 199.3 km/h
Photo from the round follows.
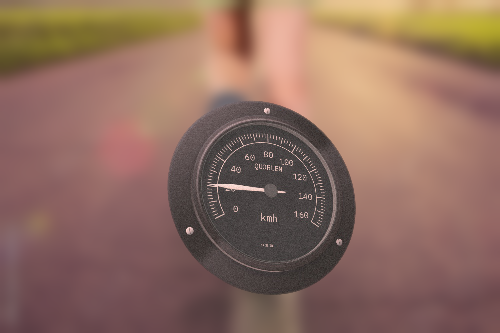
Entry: 20 km/h
